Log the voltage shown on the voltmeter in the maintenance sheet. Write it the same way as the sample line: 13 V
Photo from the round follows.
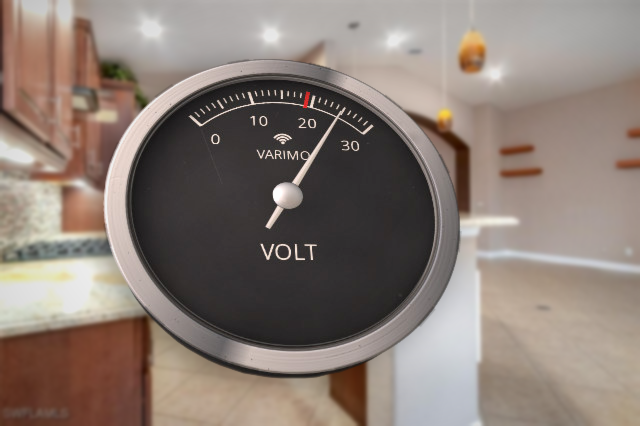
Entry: 25 V
